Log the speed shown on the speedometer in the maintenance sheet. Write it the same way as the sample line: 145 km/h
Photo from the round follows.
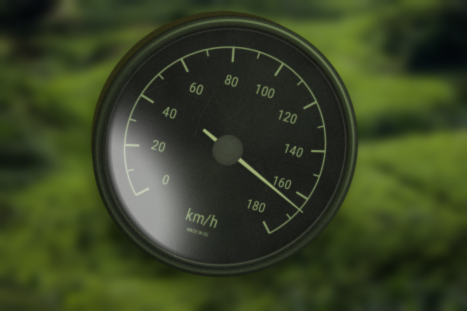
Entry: 165 km/h
